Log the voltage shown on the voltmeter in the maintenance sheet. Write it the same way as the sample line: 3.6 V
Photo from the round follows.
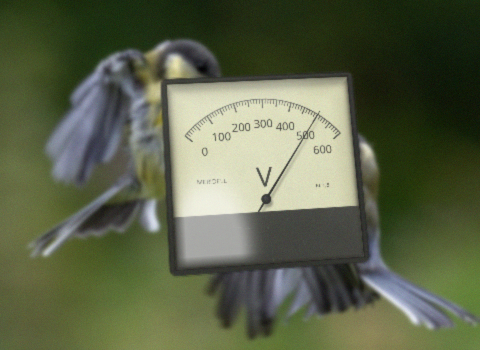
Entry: 500 V
